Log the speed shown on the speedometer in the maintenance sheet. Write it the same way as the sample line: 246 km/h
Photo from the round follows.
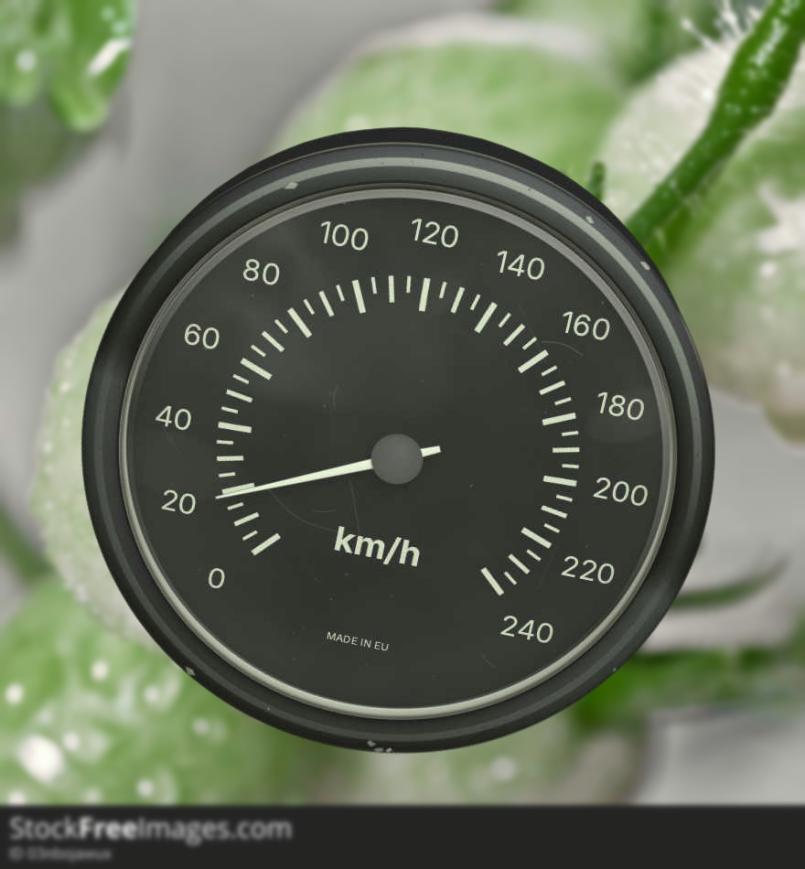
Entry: 20 km/h
